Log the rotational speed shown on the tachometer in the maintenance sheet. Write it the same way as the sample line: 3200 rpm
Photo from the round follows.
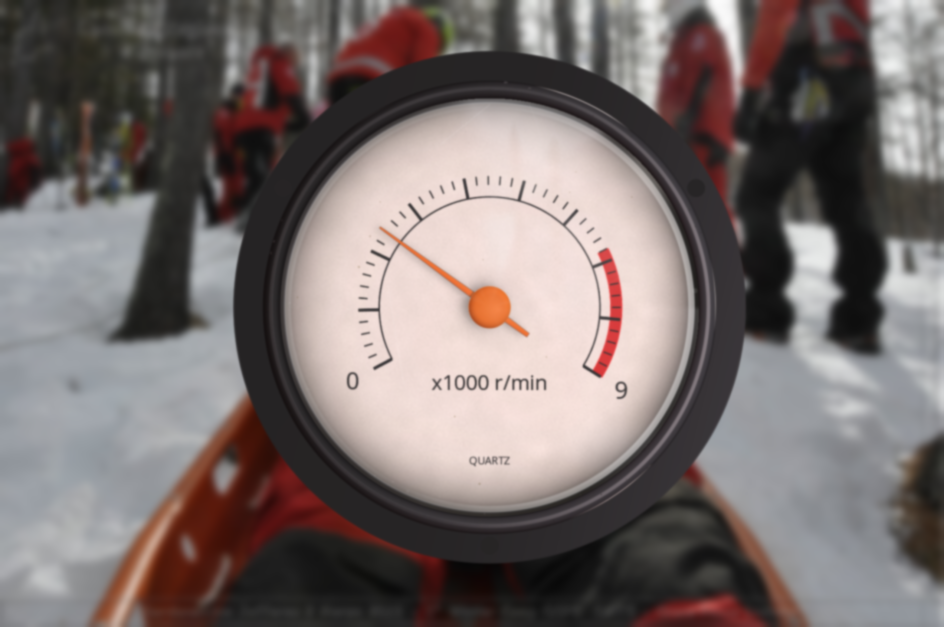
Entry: 2400 rpm
